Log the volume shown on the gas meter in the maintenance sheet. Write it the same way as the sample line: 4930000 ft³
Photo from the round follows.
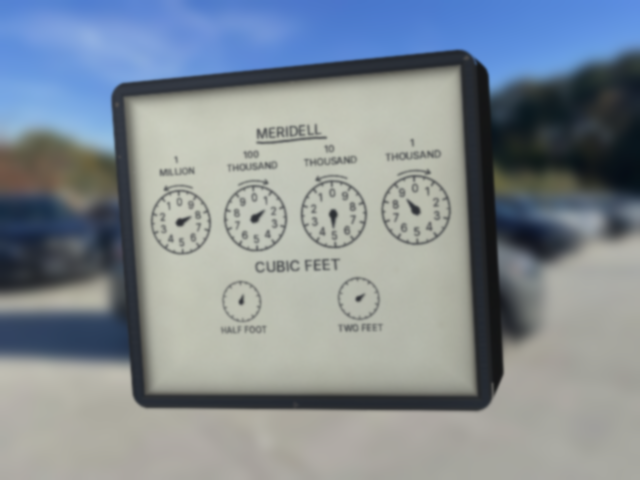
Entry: 814900 ft³
